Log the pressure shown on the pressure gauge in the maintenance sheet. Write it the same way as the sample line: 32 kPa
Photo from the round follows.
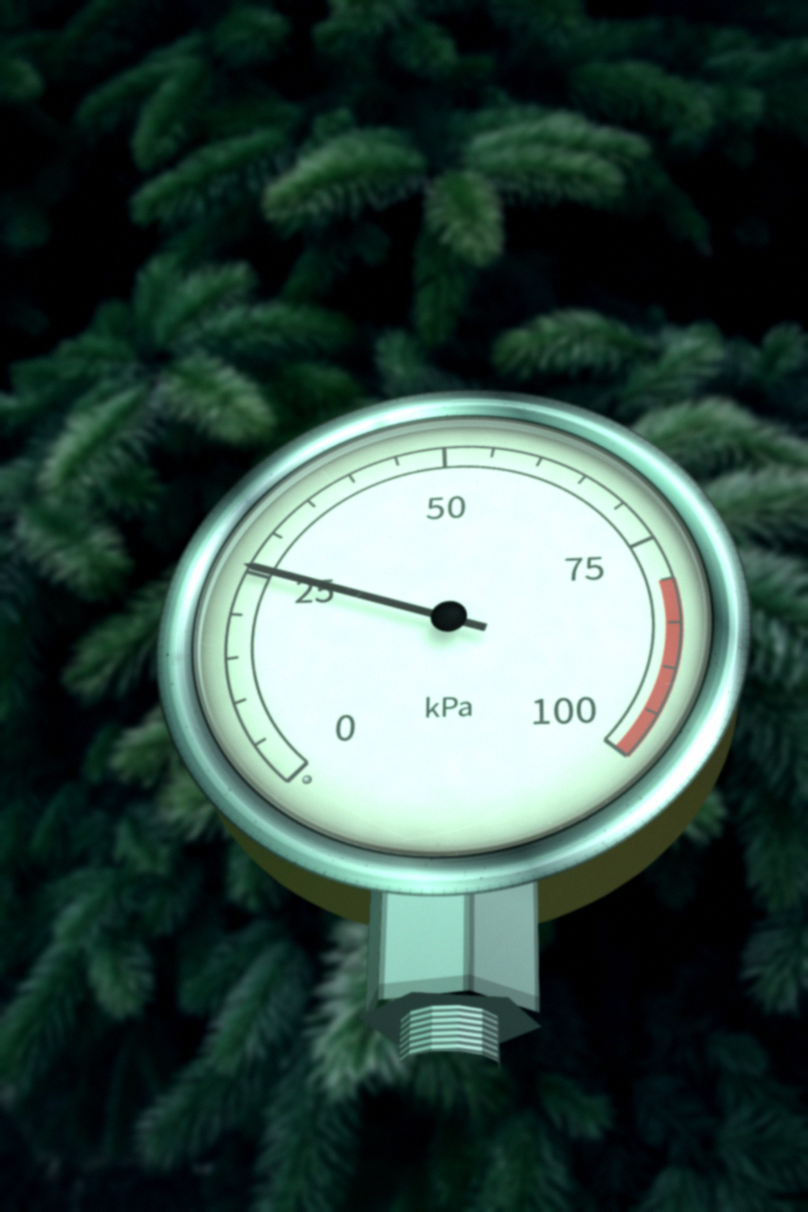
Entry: 25 kPa
